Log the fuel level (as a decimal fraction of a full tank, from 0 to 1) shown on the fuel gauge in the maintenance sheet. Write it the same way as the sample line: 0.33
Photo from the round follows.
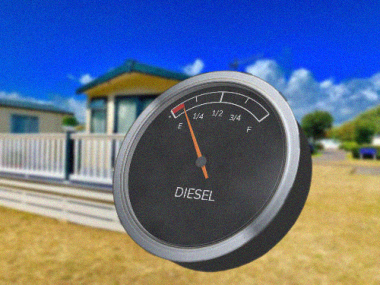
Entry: 0.125
